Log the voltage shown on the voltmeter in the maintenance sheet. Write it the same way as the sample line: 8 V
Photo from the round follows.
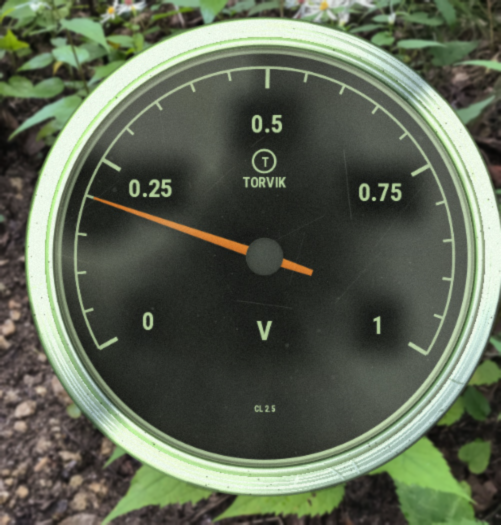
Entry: 0.2 V
